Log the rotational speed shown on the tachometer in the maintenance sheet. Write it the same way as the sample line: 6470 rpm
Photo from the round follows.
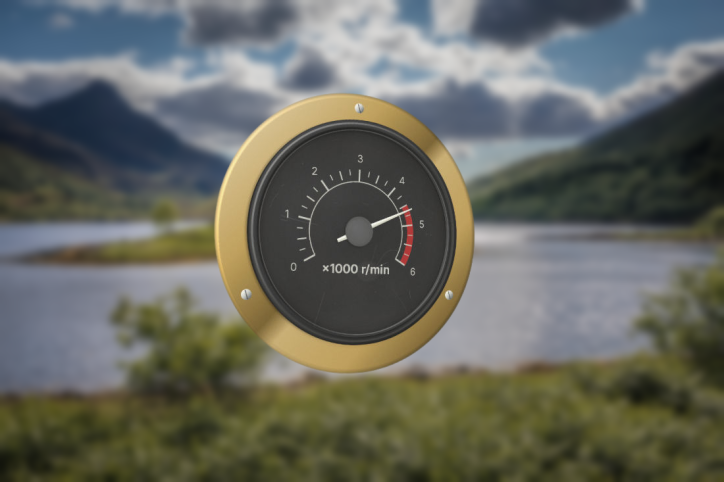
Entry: 4625 rpm
